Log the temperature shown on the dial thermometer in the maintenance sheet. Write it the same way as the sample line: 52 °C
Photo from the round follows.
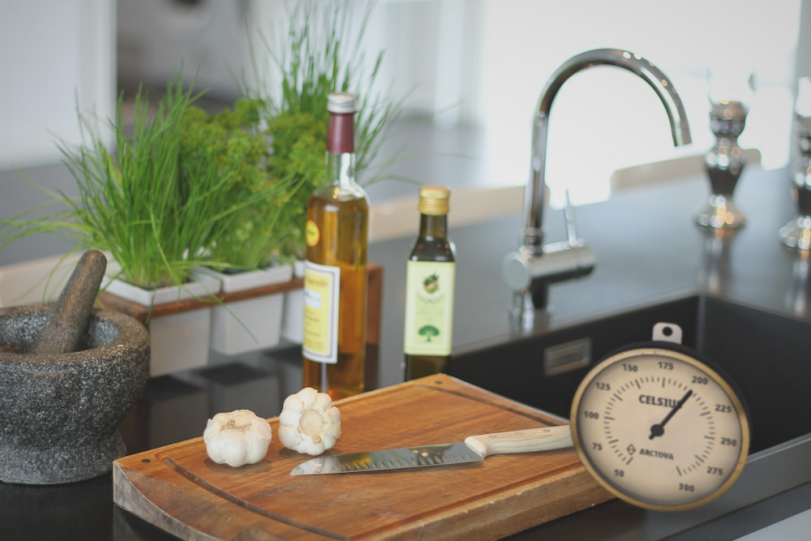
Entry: 200 °C
